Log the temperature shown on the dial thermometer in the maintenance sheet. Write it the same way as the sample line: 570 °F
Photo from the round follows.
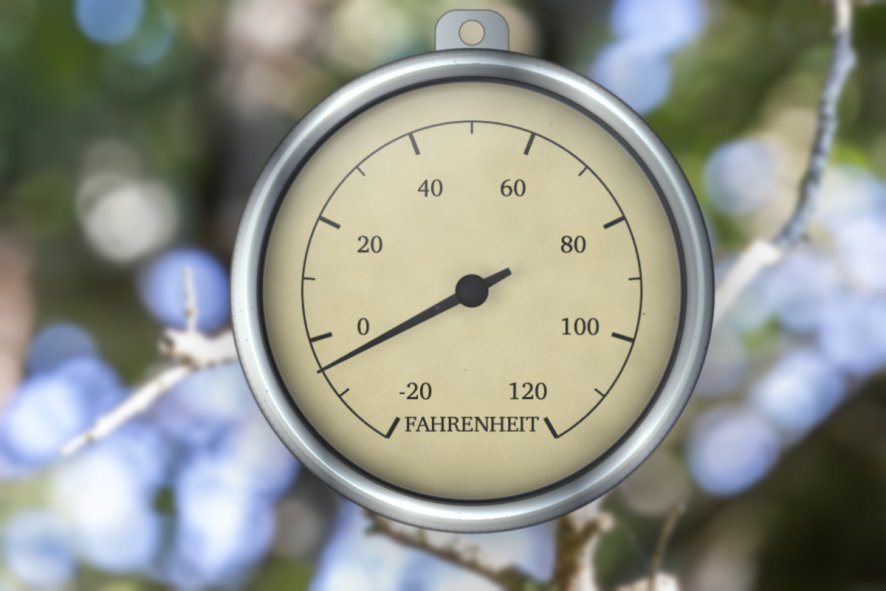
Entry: -5 °F
